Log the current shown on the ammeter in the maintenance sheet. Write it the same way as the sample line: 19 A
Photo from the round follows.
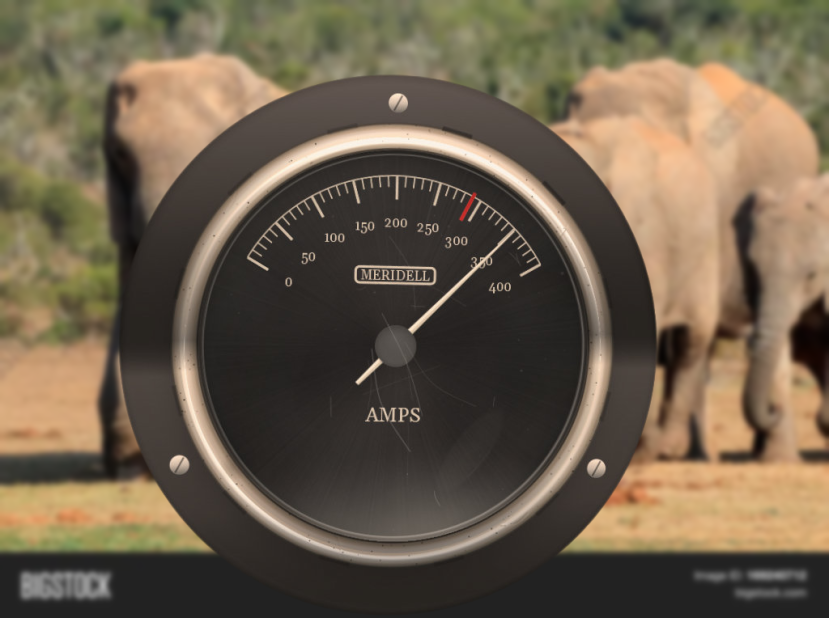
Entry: 350 A
